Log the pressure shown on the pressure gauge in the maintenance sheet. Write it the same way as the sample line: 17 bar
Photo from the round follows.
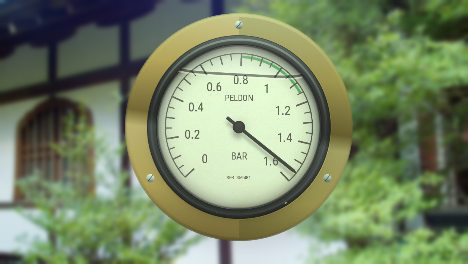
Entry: 1.55 bar
